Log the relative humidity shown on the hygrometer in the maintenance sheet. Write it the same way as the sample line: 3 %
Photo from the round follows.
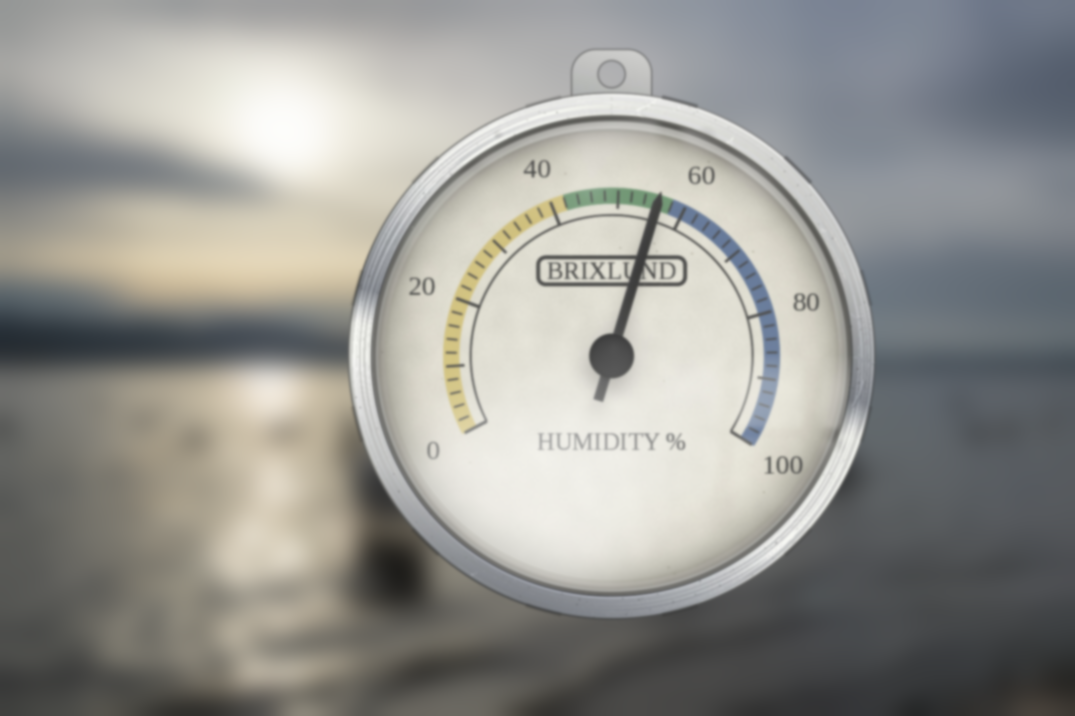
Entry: 56 %
